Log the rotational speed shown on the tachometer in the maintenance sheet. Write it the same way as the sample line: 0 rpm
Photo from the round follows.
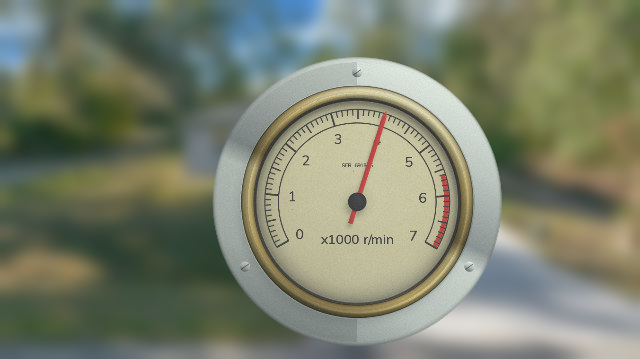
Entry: 4000 rpm
